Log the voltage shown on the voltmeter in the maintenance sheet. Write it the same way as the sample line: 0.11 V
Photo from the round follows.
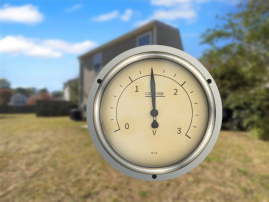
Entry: 1.4 V
